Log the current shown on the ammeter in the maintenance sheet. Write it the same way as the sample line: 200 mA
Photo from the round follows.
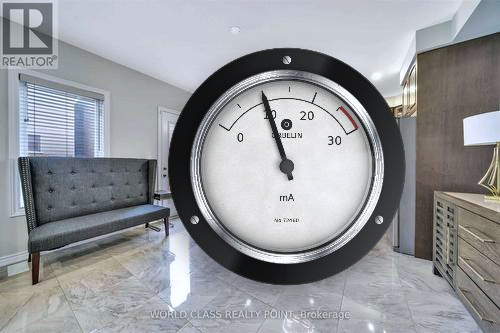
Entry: 10 mA
